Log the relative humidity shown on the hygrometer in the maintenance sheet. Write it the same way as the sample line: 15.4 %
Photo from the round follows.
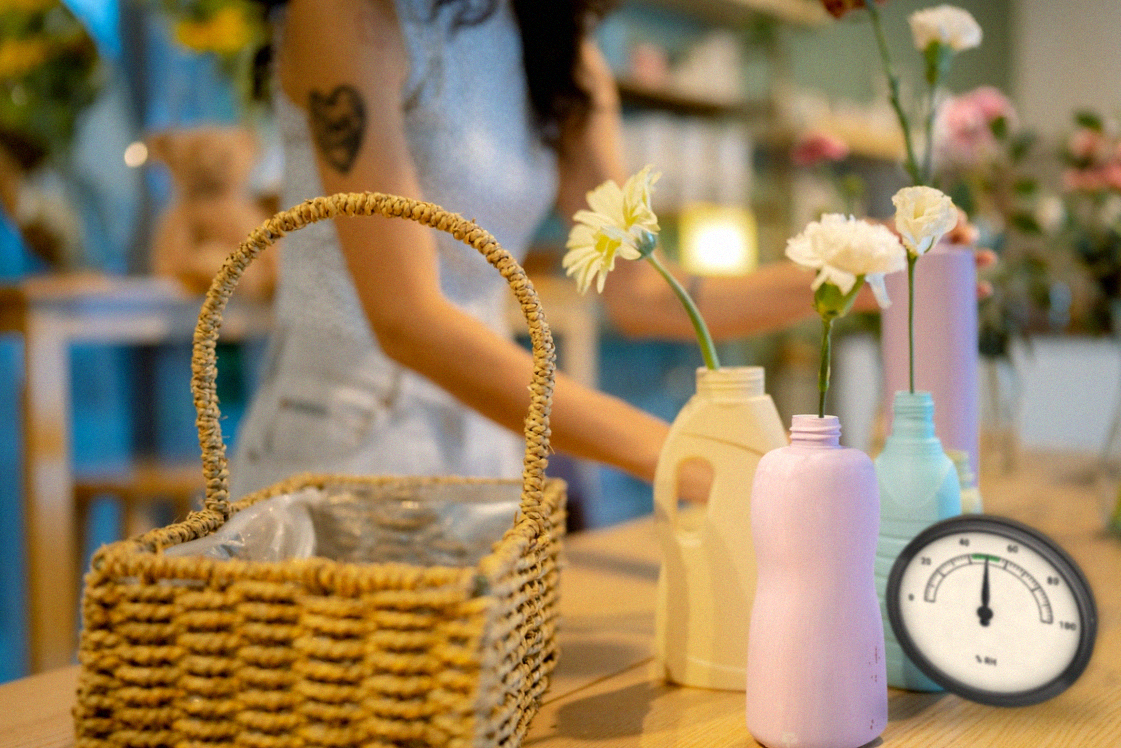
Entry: 50 %
